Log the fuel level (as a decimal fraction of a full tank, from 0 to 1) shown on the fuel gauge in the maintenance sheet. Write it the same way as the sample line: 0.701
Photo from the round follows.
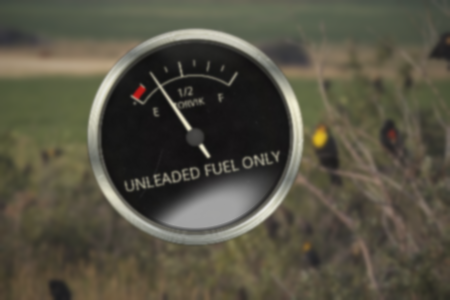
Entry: 0.25
